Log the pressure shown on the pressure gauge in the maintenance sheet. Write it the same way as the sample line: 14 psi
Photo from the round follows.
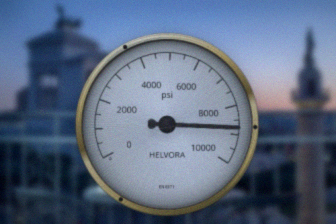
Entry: 8750 psi
